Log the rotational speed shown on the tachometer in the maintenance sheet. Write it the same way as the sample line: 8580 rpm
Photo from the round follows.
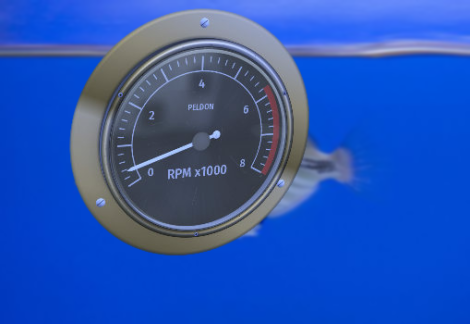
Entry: 400 rpm
